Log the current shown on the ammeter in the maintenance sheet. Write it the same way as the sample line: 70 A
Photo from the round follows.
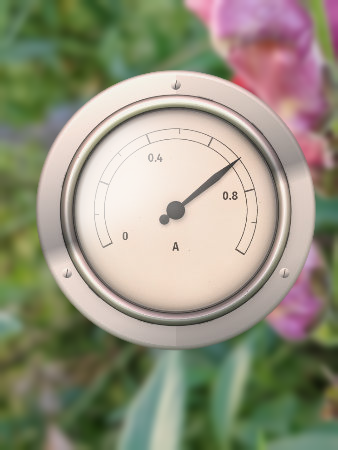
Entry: 0.7 A
